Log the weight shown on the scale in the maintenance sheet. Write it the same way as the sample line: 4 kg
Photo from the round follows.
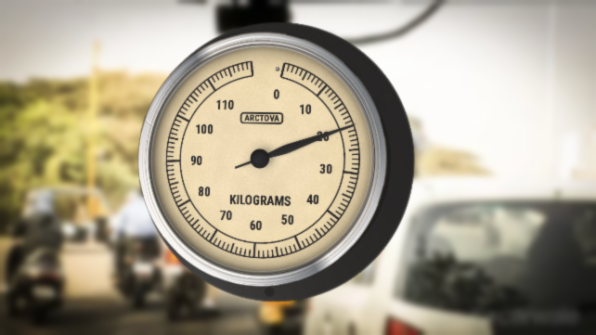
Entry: 20 kg
